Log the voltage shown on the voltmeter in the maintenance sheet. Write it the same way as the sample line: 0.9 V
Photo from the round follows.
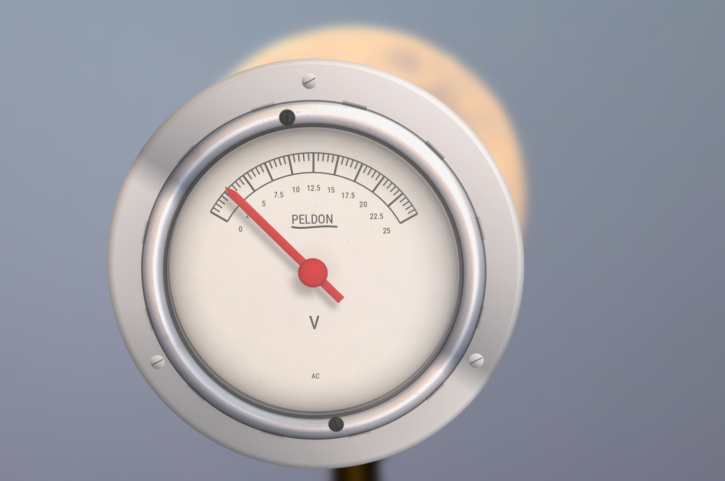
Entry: 3 V
